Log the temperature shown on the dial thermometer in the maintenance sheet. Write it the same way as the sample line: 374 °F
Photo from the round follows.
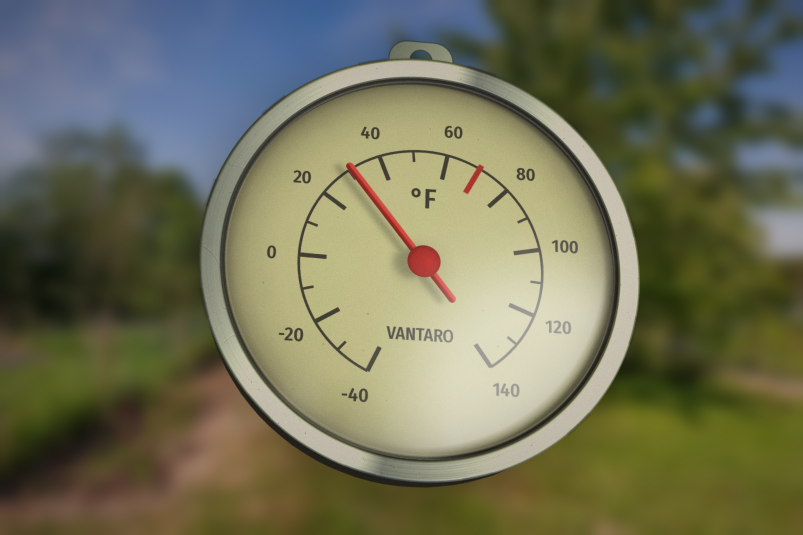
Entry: 30 °F
